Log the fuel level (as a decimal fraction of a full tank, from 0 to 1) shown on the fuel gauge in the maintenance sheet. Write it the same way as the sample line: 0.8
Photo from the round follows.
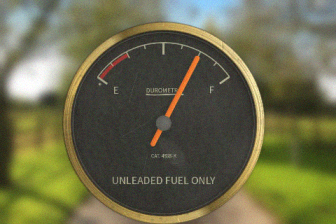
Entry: 0.75
